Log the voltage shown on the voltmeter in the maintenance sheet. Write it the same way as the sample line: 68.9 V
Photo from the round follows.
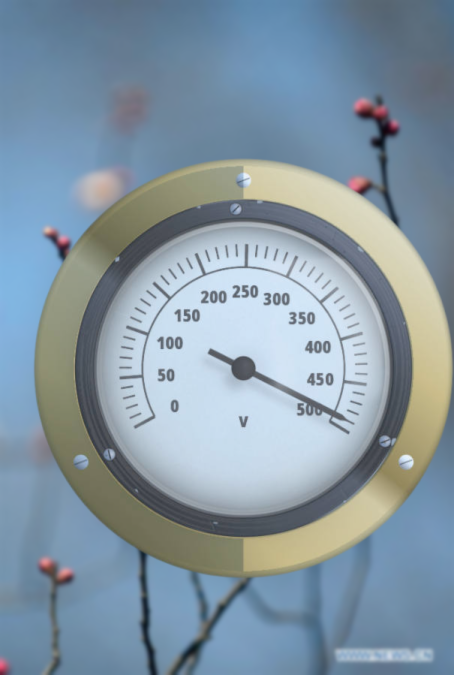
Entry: 490 V
